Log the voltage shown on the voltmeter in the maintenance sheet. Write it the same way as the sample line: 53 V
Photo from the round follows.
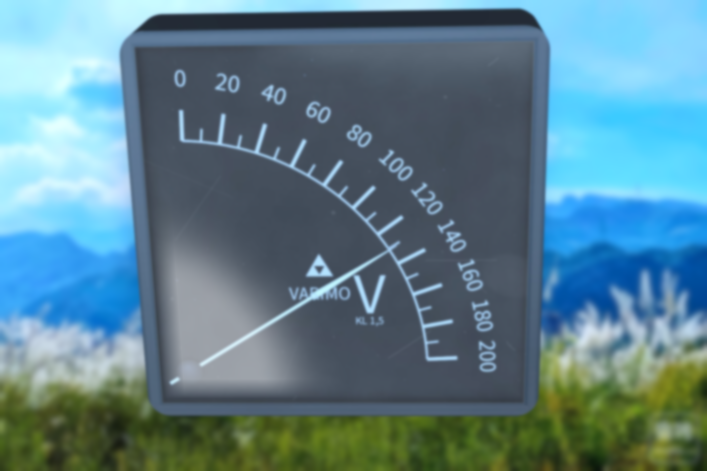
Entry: 130 V
